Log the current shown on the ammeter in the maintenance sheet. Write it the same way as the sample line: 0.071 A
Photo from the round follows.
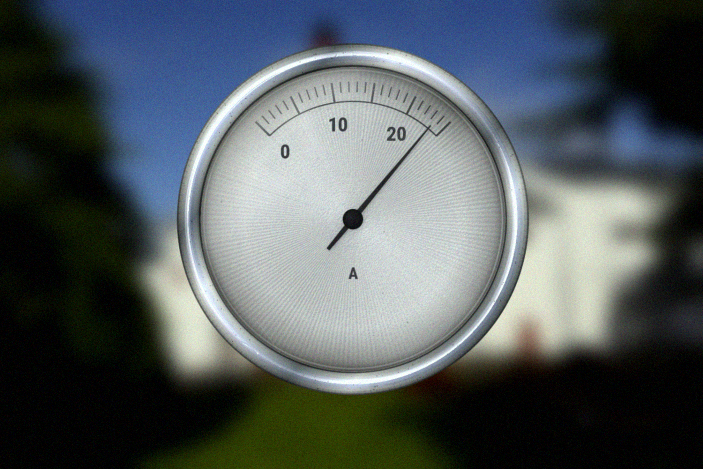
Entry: 23.5 A
